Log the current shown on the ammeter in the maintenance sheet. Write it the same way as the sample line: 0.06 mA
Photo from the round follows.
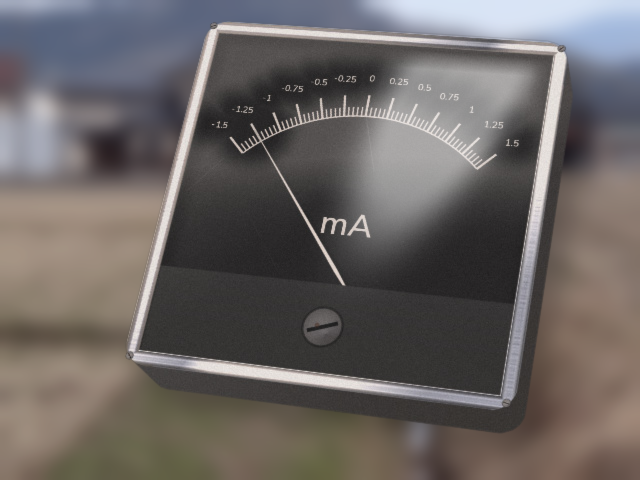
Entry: -1.25 mA
